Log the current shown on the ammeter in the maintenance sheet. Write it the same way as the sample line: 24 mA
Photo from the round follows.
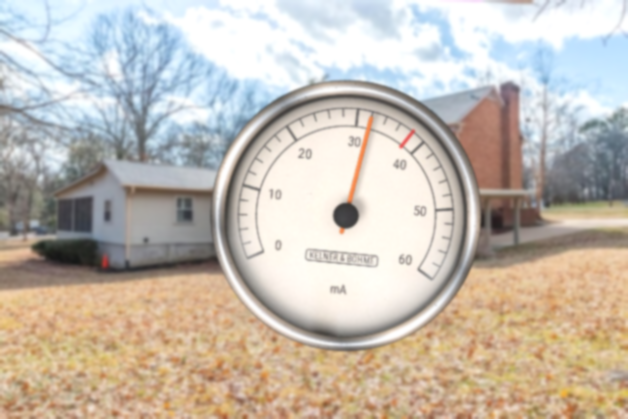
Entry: 32 mA
